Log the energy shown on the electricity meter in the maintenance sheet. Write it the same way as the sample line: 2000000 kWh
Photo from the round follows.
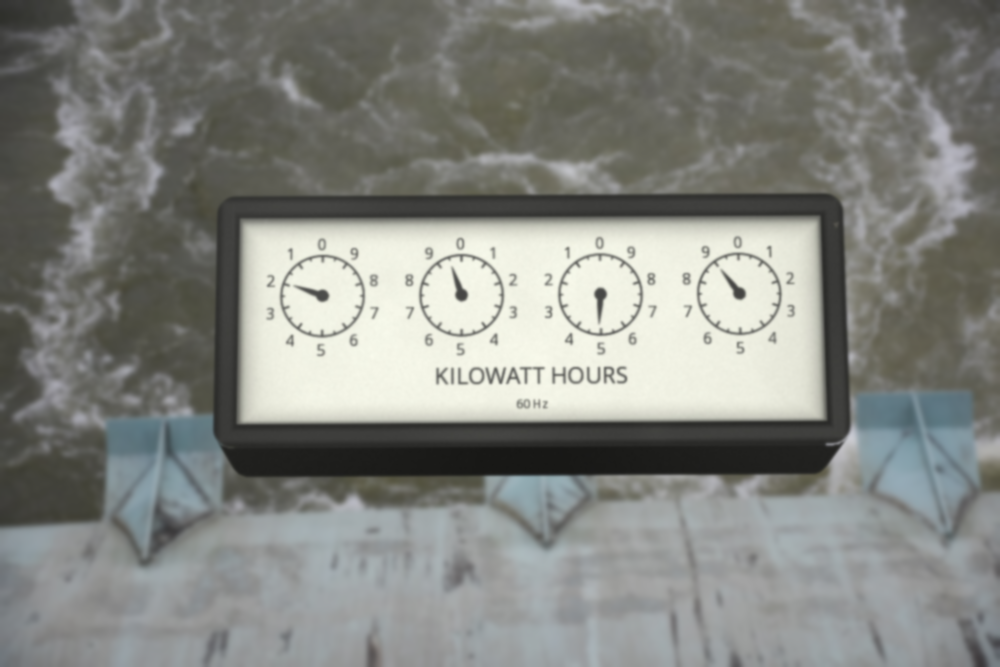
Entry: 1949 kWh
